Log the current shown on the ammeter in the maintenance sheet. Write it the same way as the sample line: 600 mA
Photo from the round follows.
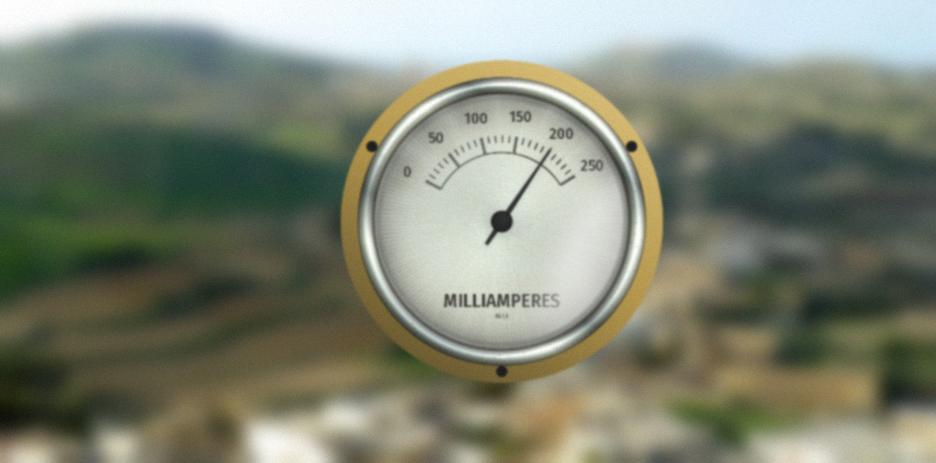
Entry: 200 mA
